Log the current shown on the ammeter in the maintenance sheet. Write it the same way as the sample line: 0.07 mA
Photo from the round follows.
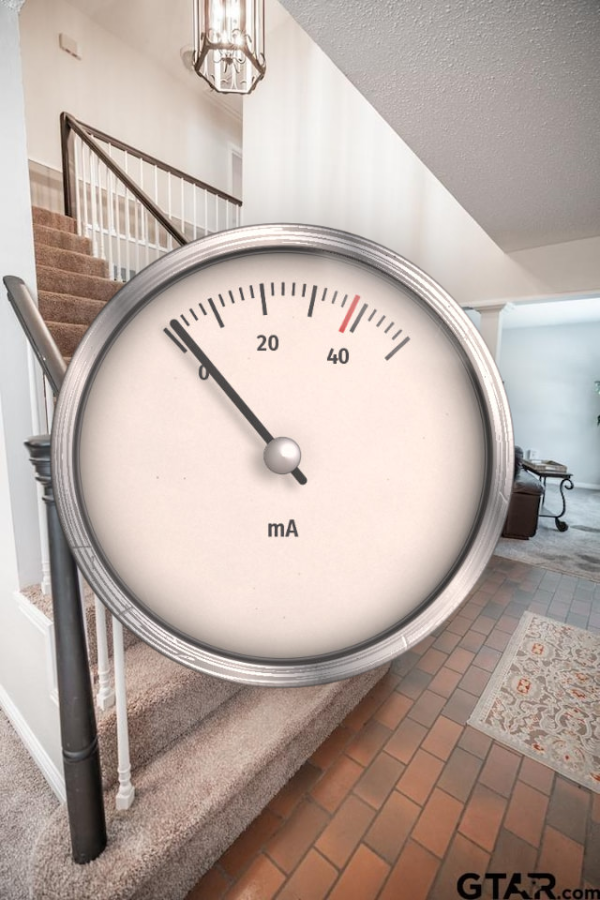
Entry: 2 mA
